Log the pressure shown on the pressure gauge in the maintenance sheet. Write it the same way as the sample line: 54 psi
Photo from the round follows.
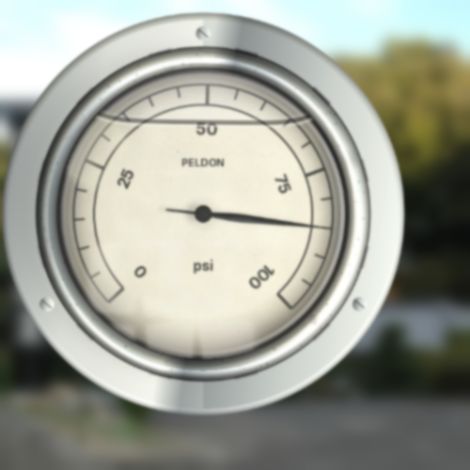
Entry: 85 psi
